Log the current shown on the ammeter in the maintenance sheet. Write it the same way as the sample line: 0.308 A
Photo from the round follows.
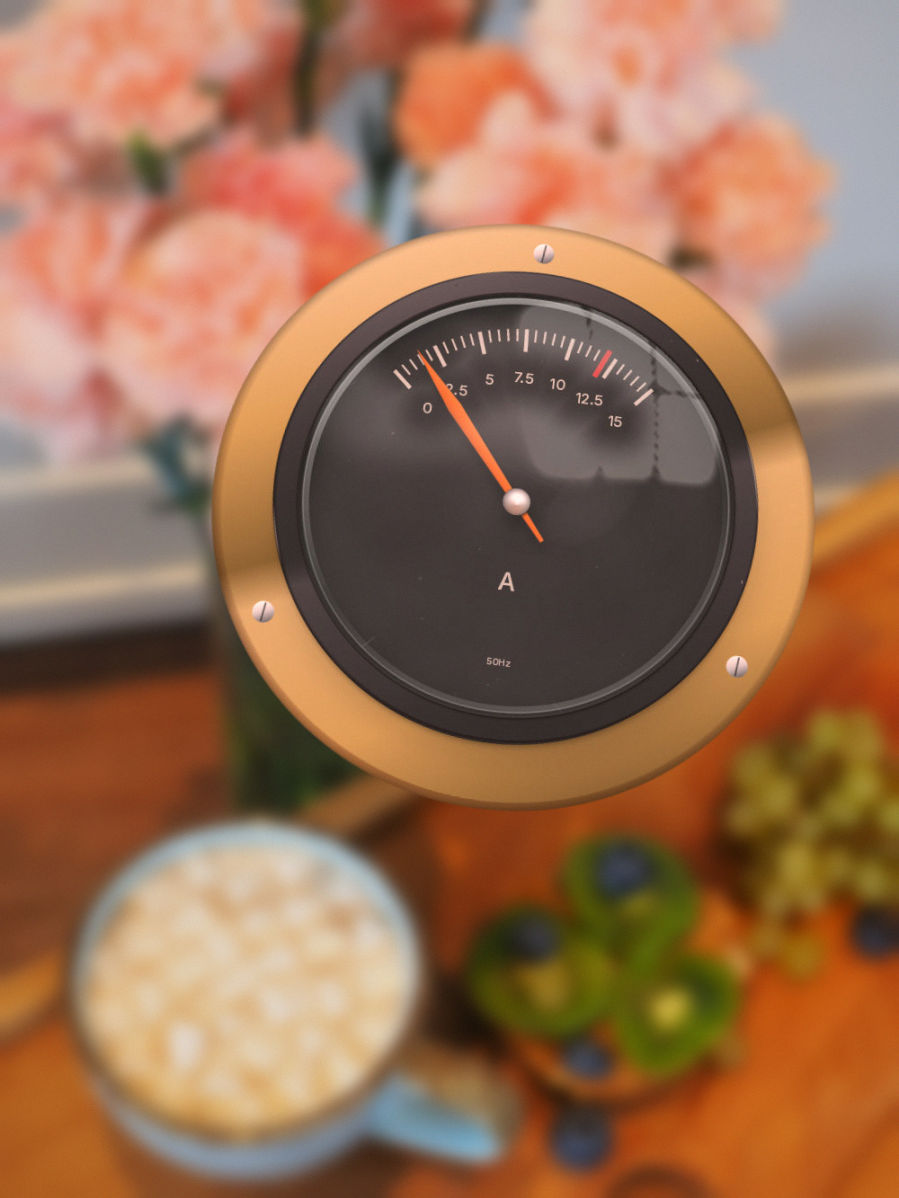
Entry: 1.5 A
